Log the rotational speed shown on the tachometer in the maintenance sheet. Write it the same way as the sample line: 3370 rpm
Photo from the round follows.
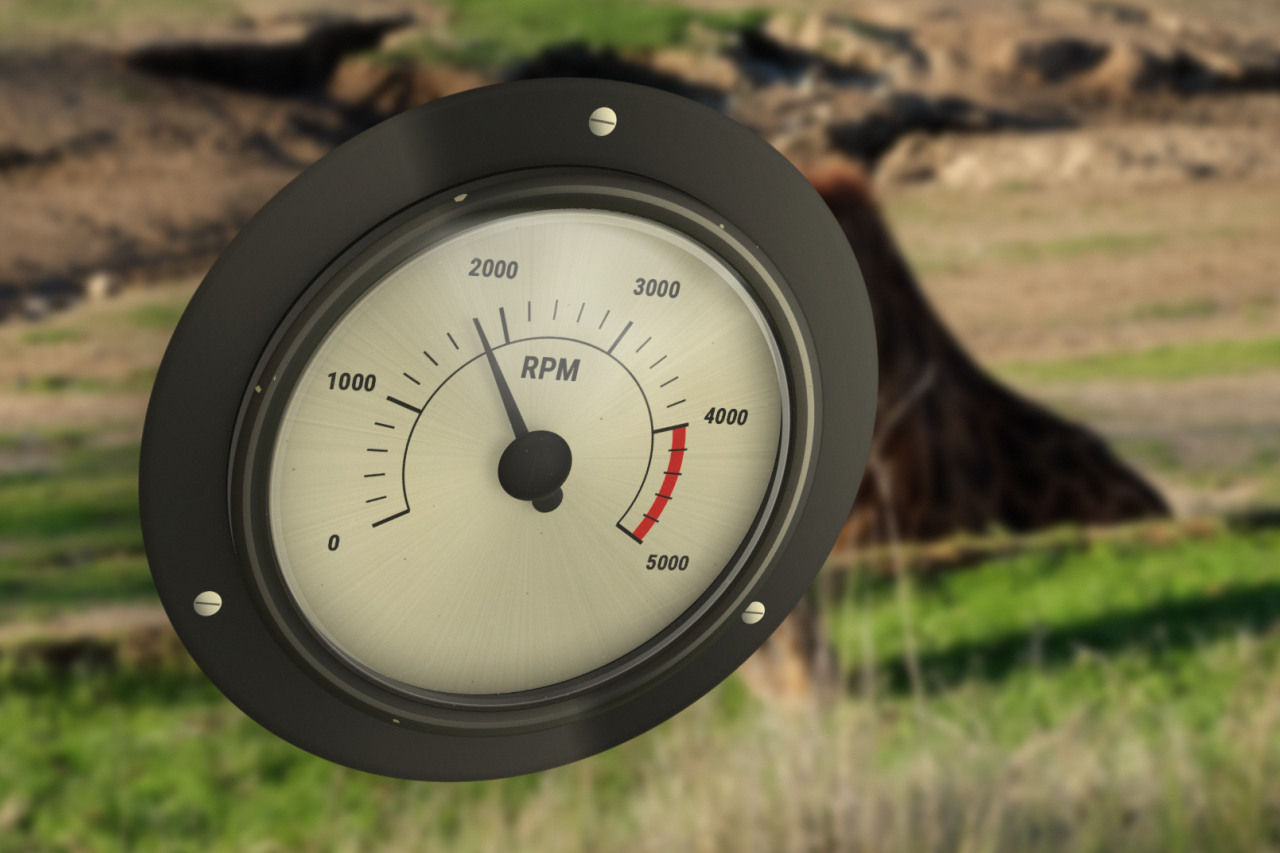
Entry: 1800 rpm
